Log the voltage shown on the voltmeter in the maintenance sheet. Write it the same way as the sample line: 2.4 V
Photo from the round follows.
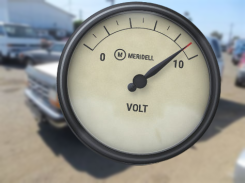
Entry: 9 V
